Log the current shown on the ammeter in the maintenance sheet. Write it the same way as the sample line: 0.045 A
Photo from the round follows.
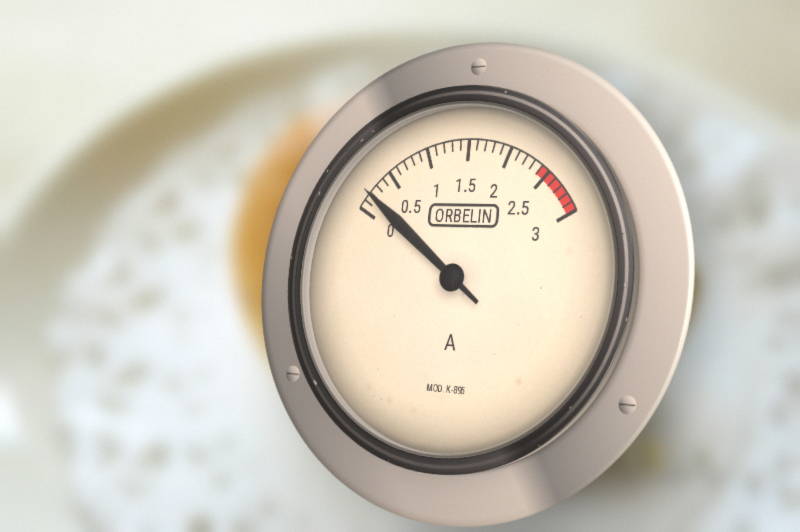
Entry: 0.2 A
